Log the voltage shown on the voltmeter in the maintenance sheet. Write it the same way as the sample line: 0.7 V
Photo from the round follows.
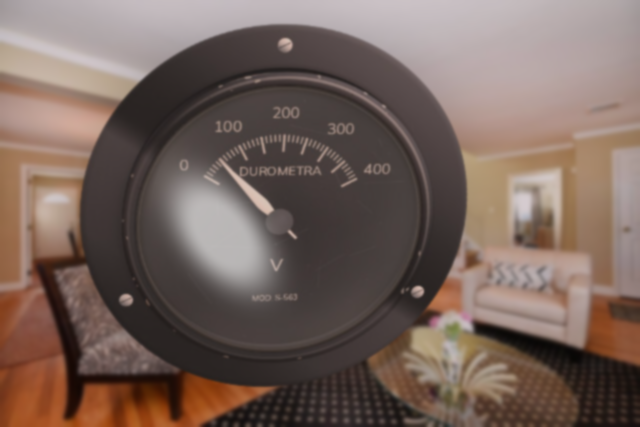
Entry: 50 V
